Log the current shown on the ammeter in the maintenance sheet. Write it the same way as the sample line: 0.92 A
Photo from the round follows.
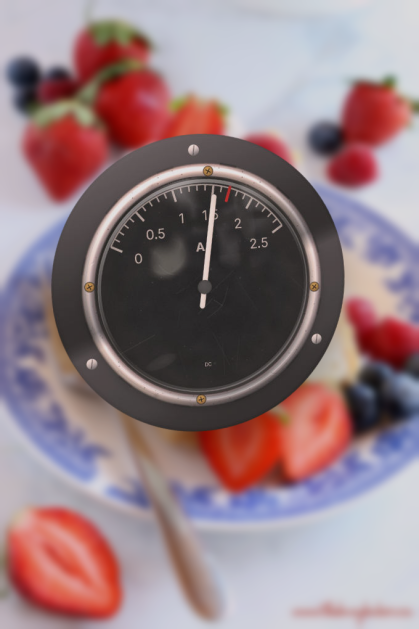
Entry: 1.5 A
